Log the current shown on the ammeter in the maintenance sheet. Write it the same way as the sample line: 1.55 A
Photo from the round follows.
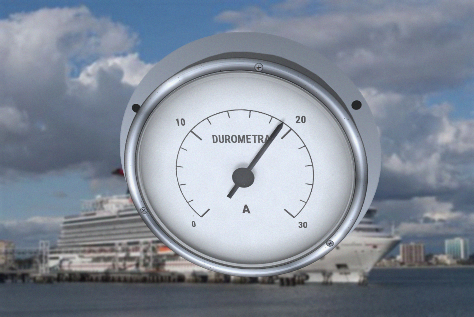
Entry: 19 A
